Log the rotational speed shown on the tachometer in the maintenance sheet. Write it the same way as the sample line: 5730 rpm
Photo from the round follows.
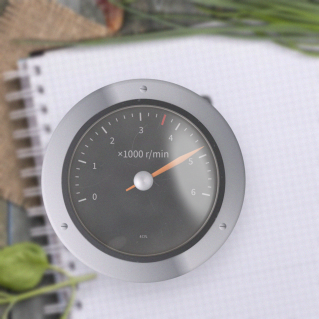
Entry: 4800 rpm
